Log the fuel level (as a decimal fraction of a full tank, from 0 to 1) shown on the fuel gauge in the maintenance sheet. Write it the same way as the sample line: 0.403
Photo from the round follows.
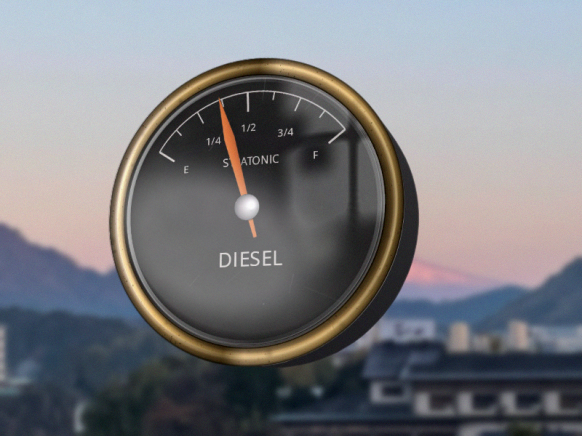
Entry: 0.375
